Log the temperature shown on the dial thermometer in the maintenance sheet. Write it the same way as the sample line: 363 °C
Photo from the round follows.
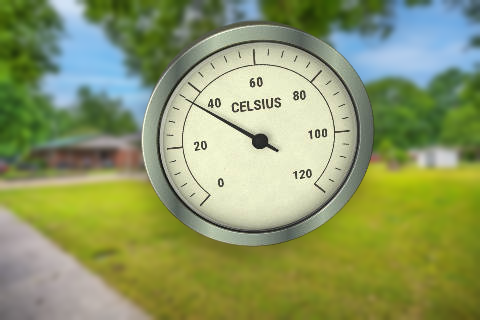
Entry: 36 °C
